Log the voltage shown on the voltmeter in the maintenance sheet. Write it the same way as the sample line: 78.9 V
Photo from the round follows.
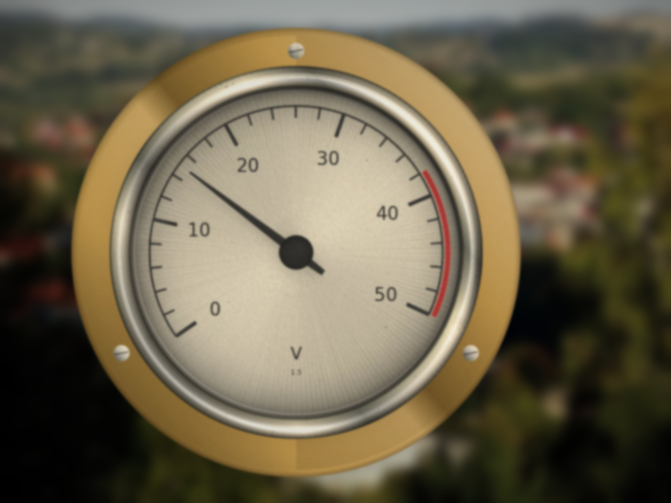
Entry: 15 V
